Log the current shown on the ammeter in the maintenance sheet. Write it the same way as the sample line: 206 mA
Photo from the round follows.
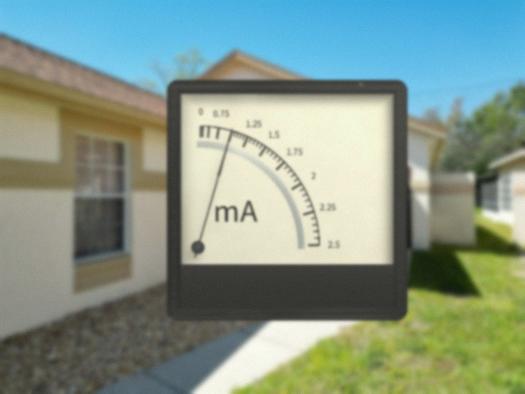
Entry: 1 mA
